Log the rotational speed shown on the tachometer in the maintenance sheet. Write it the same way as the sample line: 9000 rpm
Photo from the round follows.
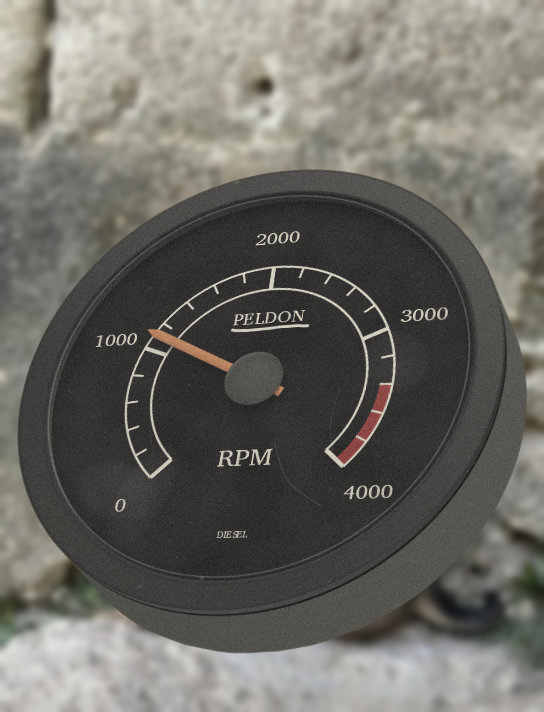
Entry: 1100 rpm
